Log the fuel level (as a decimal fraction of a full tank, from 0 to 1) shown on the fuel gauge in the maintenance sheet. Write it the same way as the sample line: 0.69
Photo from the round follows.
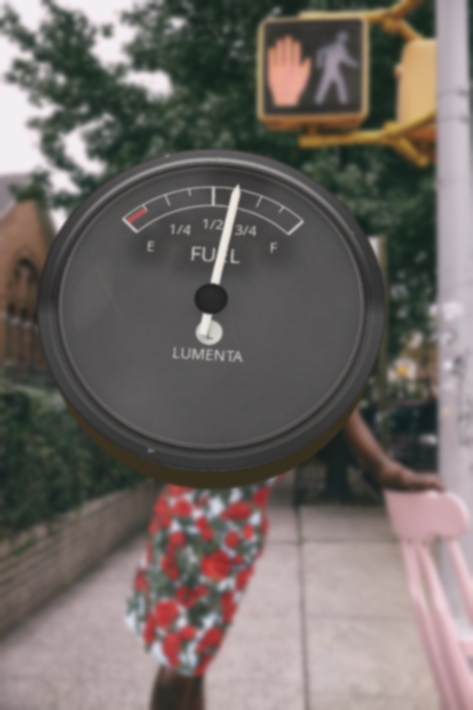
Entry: 0.625
